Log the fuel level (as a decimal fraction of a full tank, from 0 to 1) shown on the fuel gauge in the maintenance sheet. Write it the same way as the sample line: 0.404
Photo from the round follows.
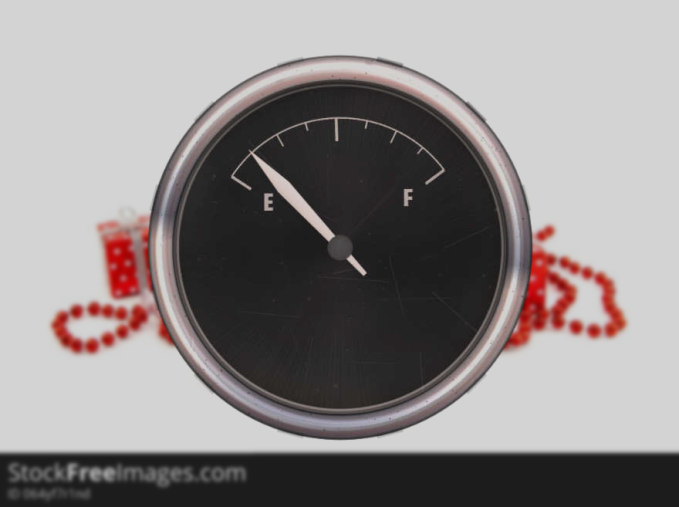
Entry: 0.125
